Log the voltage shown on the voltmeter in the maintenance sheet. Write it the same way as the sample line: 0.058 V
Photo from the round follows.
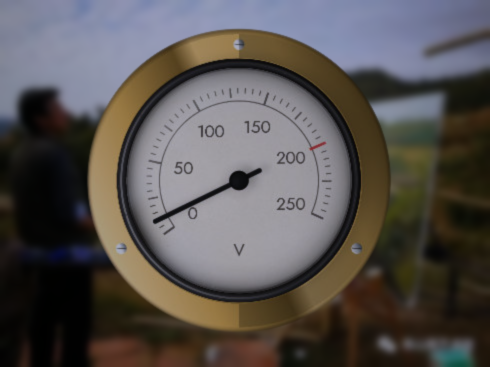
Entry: 10 V
